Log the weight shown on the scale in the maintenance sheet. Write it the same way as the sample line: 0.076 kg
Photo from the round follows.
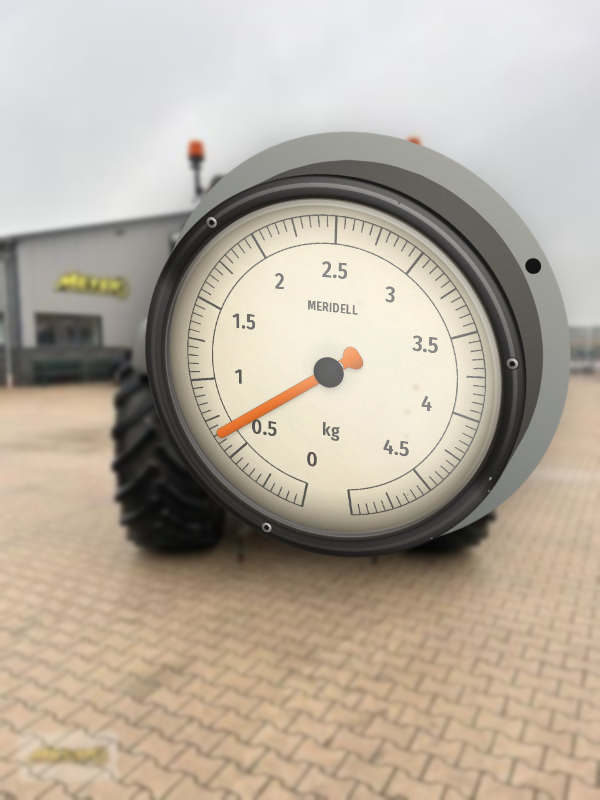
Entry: 0.65 kg
